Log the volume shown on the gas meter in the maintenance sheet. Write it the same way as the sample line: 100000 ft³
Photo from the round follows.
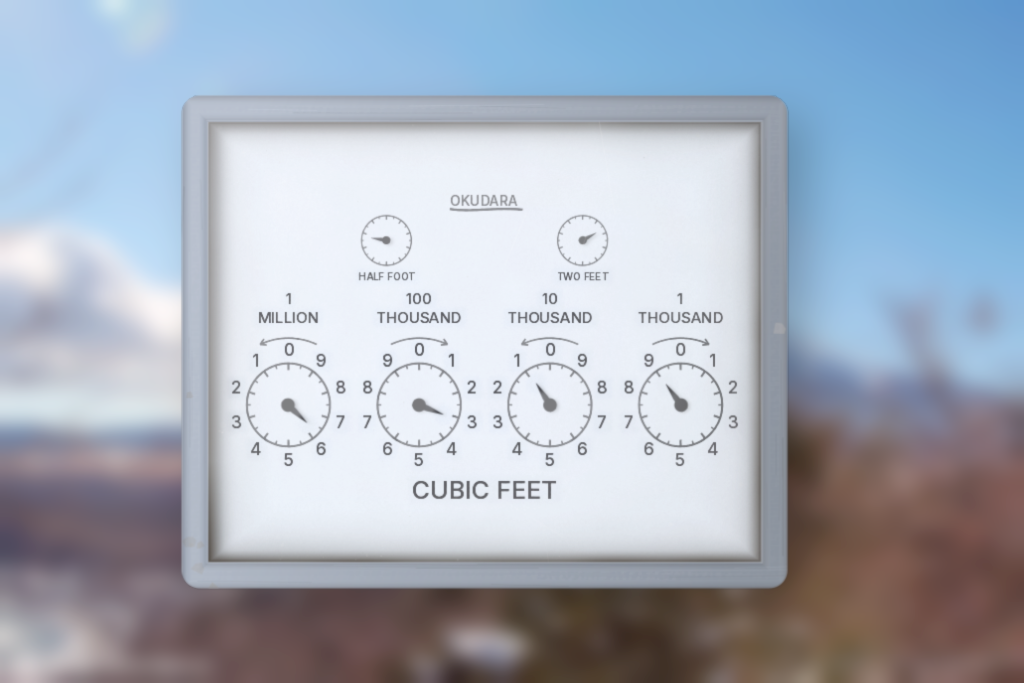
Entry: 630900 ft³
